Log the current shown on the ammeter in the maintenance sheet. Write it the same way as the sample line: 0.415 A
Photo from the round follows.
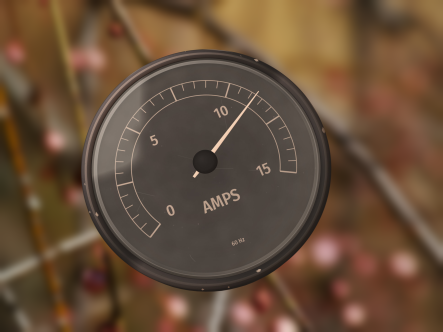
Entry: 11.25 A
